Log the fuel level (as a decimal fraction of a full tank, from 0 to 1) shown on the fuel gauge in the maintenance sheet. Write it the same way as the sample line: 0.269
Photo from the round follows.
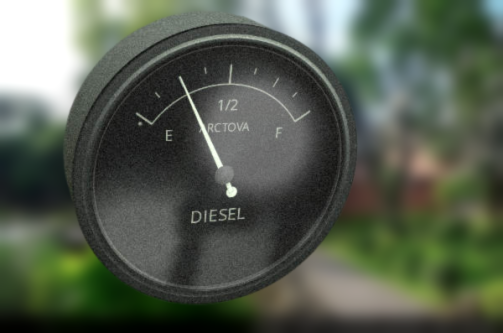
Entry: 0.25
